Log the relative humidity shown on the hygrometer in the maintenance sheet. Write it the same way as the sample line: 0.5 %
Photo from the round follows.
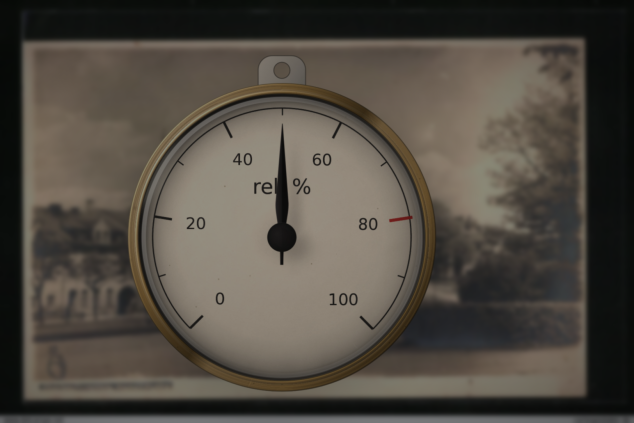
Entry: 50 %
